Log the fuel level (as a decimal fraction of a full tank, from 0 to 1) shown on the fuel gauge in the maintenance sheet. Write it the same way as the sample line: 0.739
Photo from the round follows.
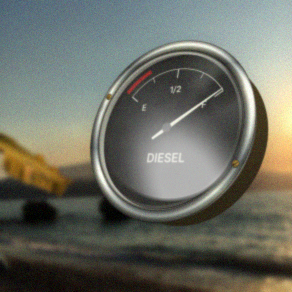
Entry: 1
